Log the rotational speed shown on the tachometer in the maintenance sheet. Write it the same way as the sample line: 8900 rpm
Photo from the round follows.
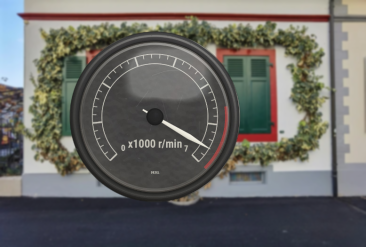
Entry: 6600 rpm
